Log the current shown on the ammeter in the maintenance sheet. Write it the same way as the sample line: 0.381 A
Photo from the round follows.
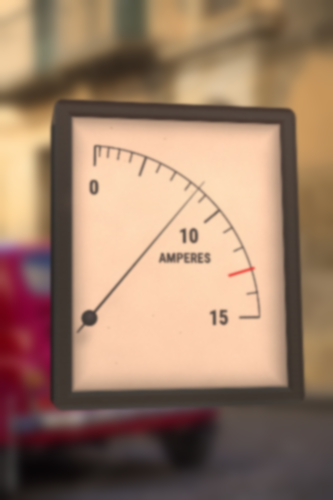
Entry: 8.5 A
